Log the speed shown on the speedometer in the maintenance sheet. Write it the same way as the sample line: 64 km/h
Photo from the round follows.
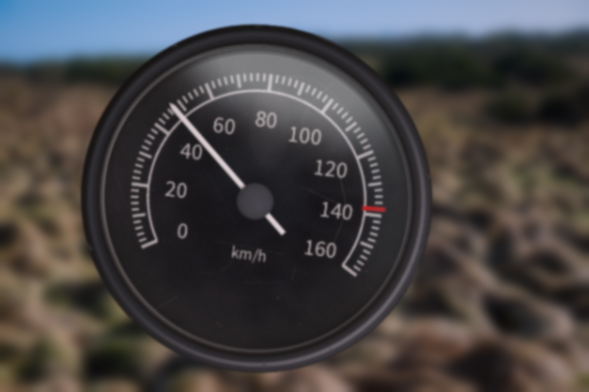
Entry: 48 km/h
